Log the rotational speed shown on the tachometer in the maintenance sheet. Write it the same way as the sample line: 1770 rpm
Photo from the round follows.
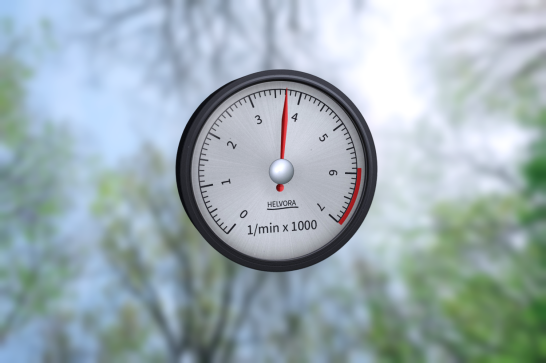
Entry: 3700 rpm
